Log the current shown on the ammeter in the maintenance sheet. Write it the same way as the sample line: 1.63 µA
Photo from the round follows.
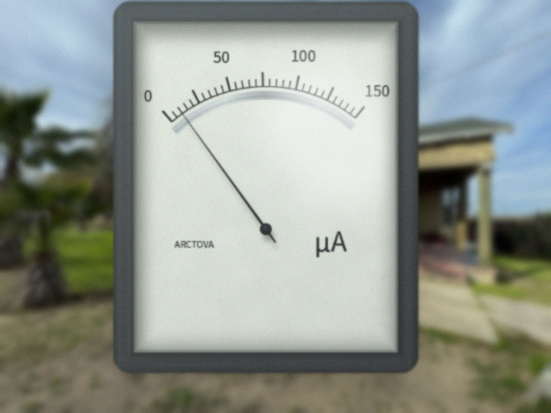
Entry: 10 µA
